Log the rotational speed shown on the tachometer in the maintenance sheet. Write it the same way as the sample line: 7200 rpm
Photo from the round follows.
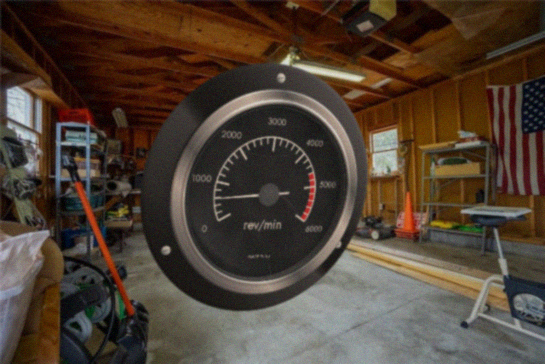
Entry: 600 rpm
